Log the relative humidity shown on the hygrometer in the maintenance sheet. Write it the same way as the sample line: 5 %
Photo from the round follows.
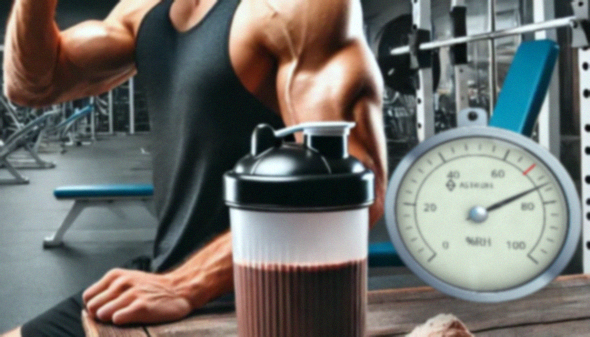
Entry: 74 %
